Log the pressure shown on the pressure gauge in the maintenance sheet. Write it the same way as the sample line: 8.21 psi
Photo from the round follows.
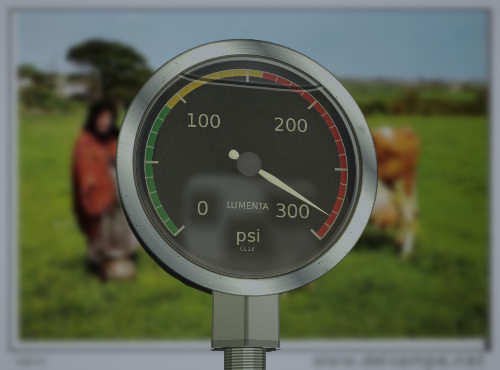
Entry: 285 psi
